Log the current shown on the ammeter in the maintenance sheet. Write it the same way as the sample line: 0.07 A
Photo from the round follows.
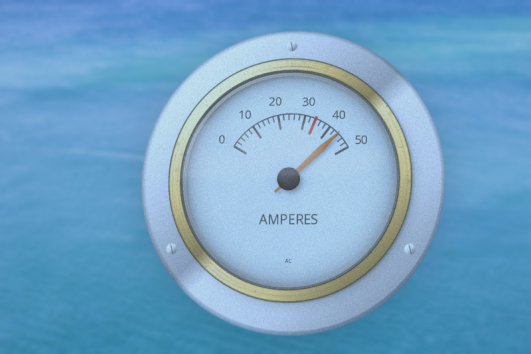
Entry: 44 A
